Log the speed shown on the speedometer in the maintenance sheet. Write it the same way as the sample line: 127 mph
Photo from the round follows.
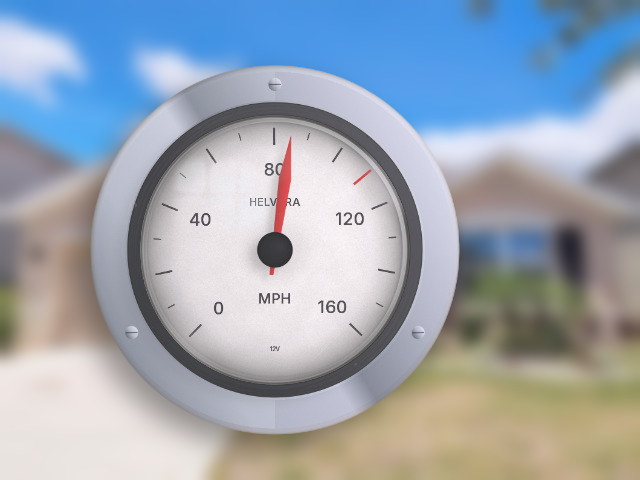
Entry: 85 mph
